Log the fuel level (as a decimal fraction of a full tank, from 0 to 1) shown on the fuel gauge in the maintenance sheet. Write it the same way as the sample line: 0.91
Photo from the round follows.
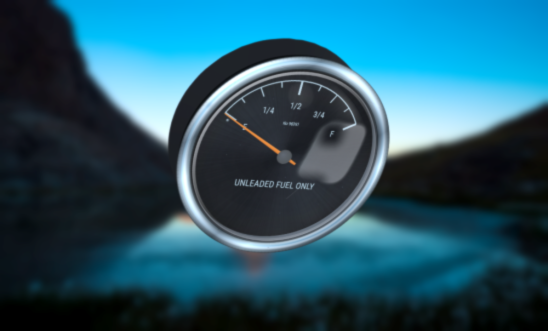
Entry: 0
